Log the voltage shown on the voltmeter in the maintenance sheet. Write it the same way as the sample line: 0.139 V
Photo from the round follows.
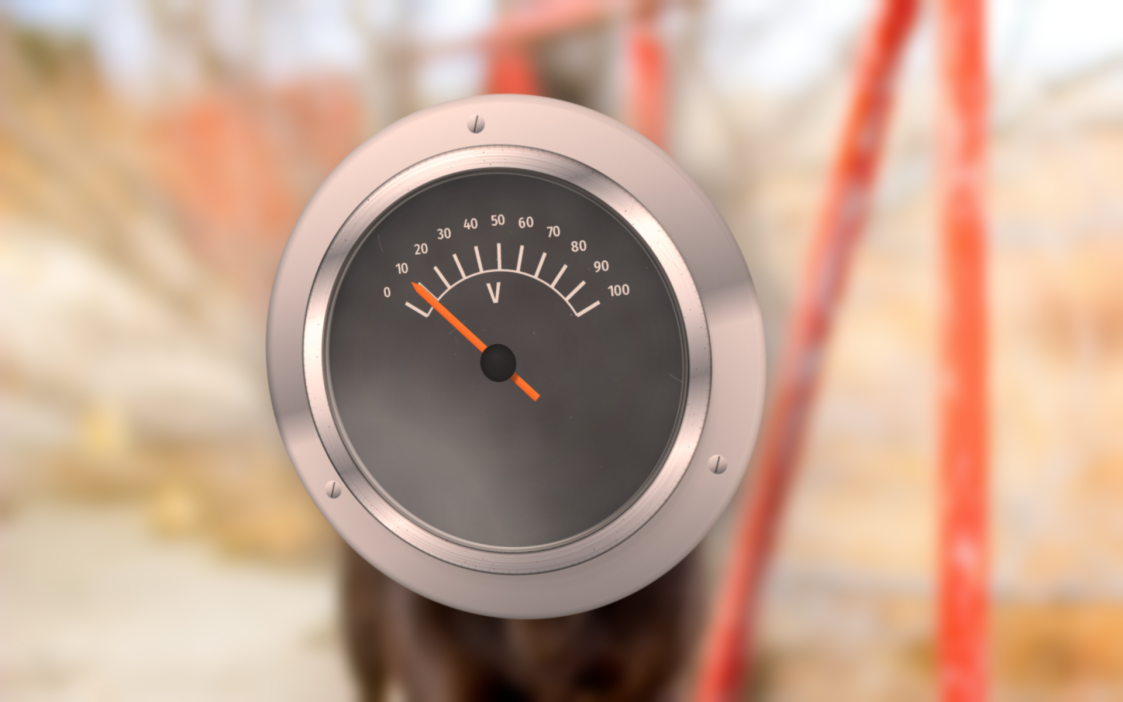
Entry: 10 V
